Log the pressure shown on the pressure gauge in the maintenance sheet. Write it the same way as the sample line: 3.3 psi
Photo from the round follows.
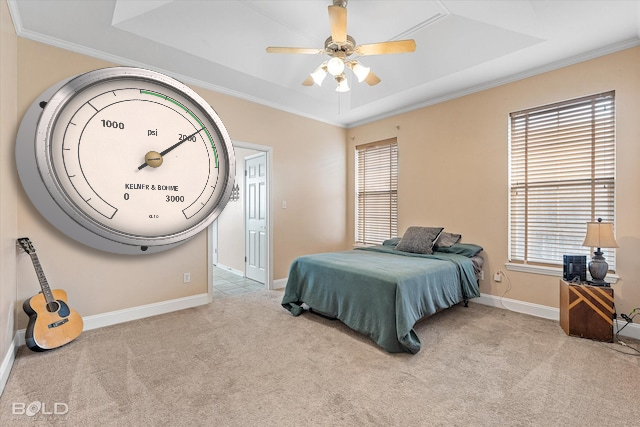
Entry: 2000 psi
